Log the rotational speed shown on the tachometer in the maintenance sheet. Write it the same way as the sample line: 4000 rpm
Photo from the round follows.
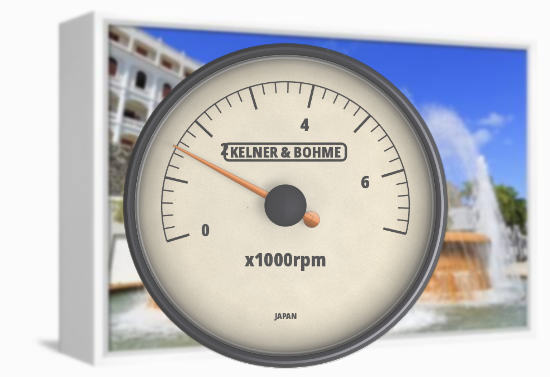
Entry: 1500 rpm
